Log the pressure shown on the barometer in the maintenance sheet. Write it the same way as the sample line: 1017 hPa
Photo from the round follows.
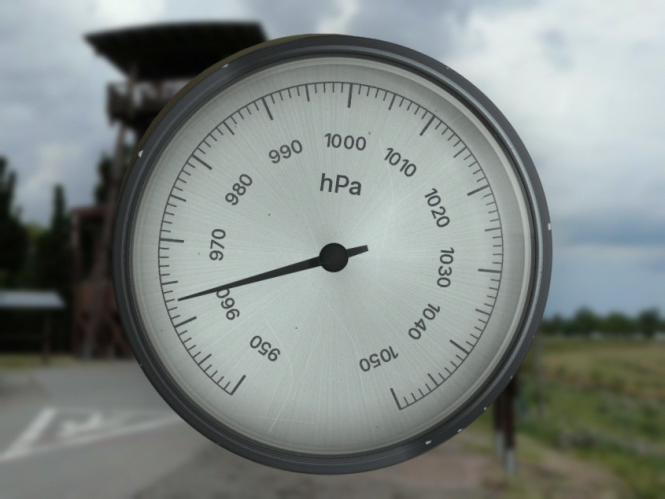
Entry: 963 hPa
